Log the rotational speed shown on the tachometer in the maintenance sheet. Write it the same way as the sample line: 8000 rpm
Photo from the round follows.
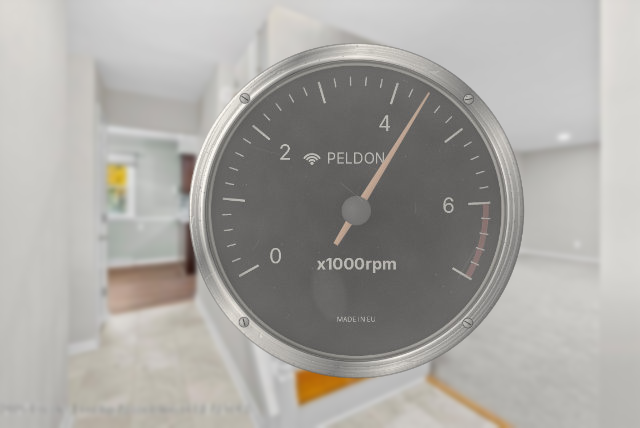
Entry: 4400 rpm
